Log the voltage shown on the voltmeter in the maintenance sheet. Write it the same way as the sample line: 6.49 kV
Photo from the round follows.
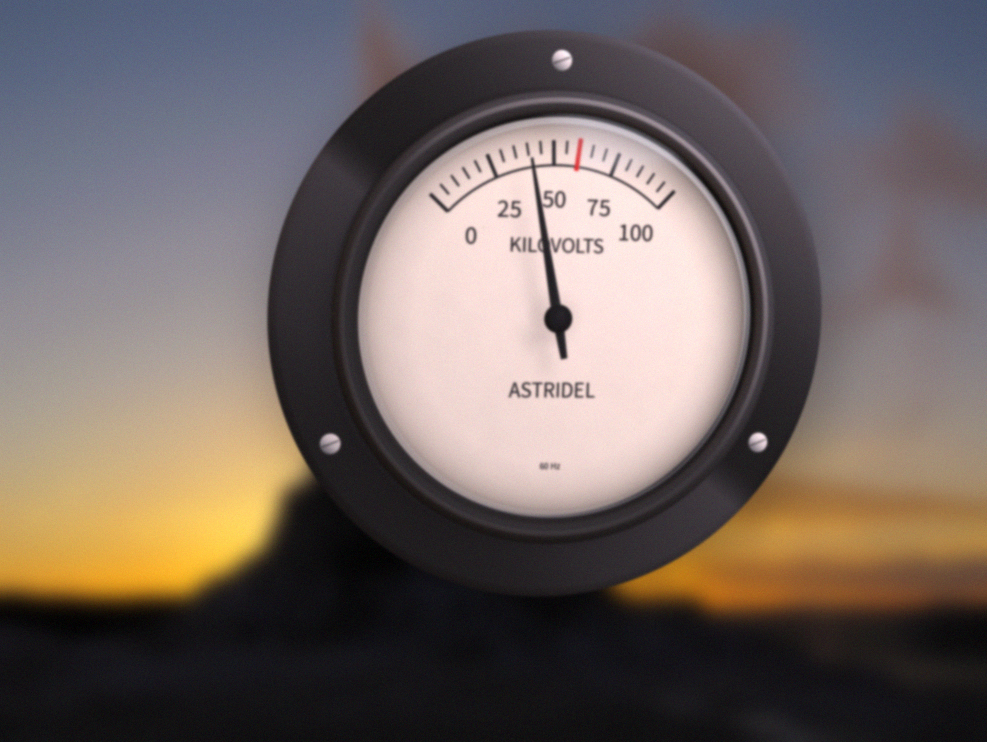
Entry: 40 kV
